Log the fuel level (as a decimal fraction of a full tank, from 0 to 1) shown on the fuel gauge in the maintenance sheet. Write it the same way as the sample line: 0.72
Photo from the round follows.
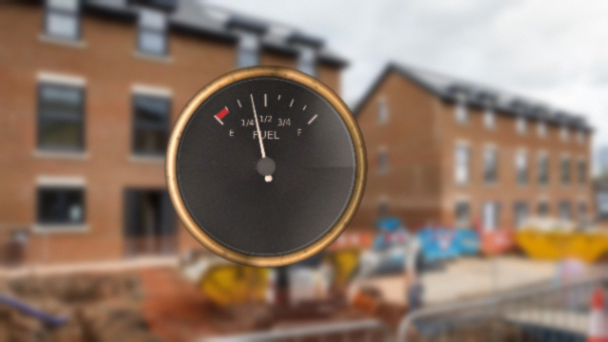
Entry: 0.375
